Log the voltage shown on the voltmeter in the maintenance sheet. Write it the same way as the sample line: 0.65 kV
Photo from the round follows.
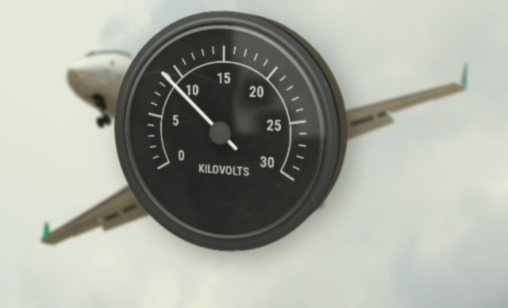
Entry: 9 kV
